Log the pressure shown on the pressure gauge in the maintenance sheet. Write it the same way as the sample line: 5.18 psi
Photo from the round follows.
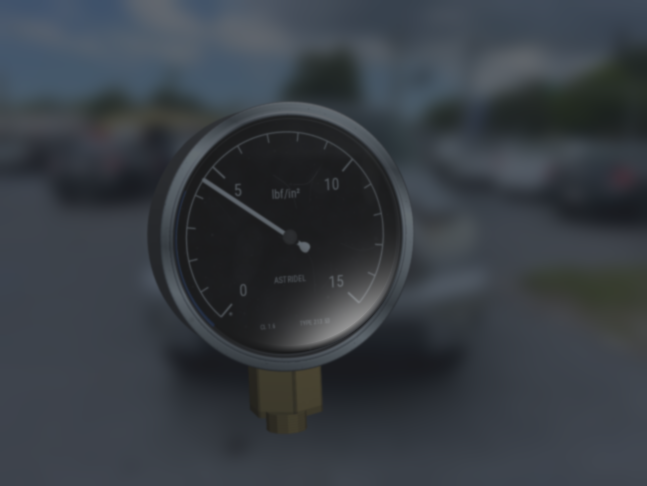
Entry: 4.5 psi
